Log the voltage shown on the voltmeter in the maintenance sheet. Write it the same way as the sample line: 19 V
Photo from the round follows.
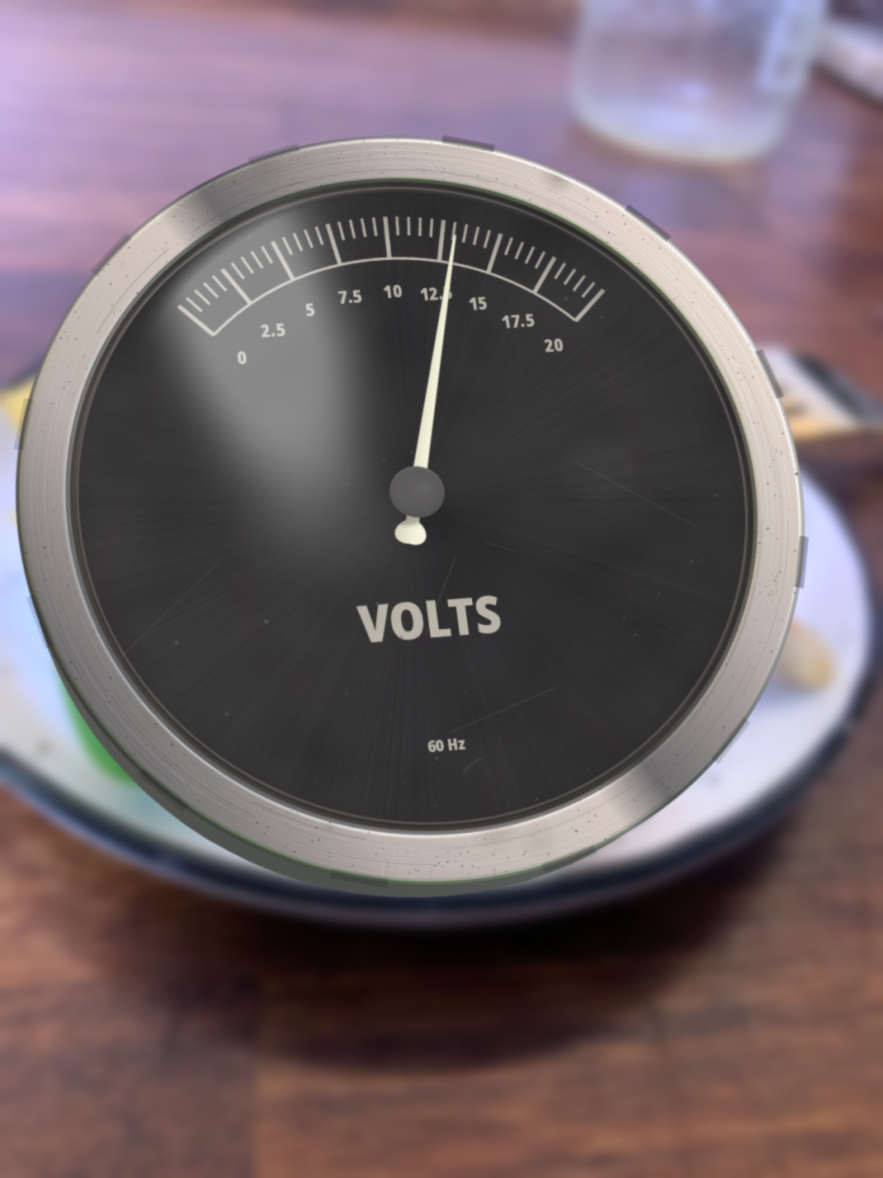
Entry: 13 V
